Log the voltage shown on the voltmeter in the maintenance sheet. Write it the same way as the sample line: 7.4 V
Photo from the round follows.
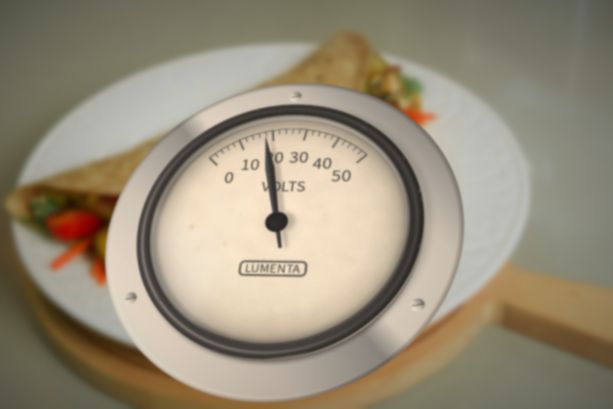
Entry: 18 V
